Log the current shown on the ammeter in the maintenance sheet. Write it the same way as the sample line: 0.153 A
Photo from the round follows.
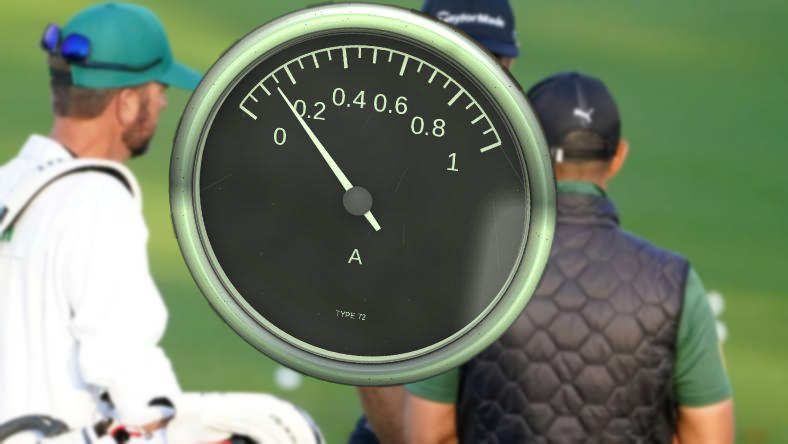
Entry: 0.15 A
